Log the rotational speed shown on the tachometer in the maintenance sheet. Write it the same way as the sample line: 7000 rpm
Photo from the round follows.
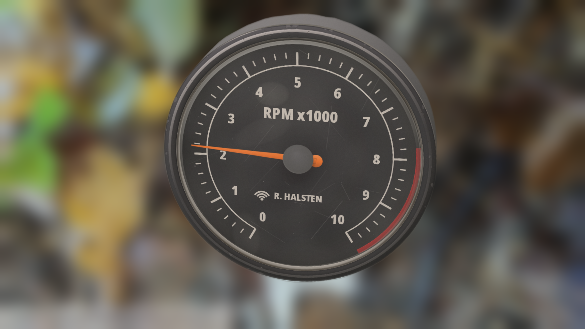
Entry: 2200 rpm
